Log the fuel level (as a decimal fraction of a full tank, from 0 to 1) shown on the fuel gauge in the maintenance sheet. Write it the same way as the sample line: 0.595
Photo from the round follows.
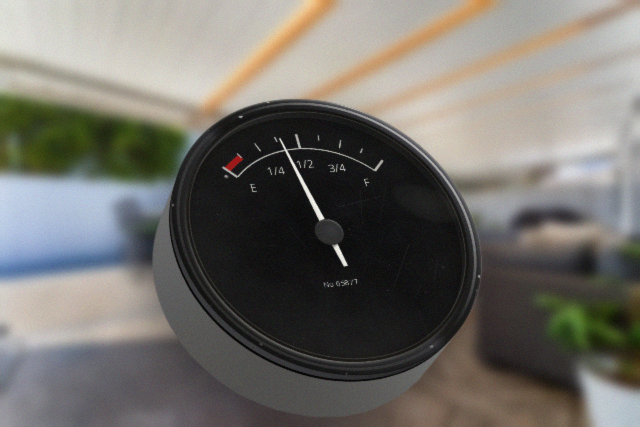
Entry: 0.375
